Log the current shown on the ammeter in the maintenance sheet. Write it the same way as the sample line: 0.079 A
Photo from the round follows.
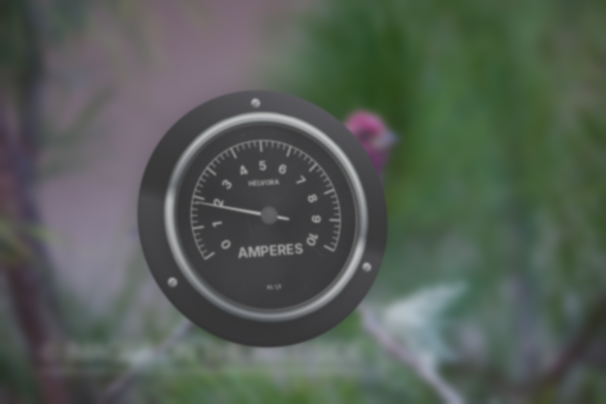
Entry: 1.8 A
